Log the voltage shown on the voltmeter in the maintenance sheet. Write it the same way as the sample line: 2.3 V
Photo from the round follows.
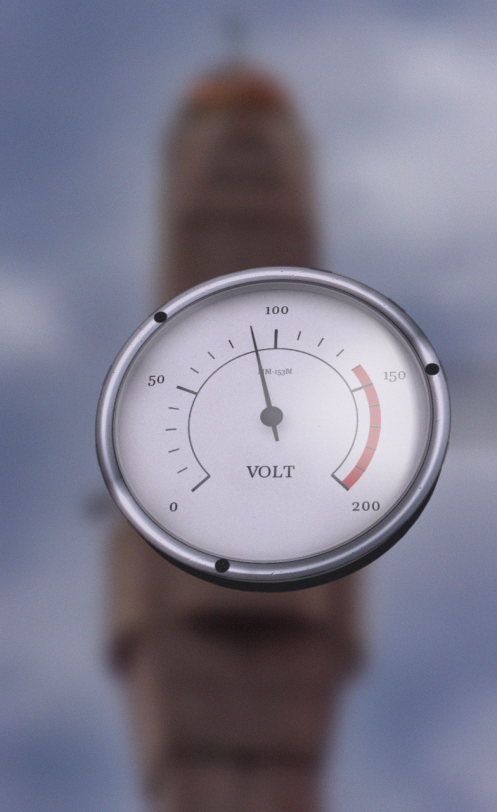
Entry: 90 V
